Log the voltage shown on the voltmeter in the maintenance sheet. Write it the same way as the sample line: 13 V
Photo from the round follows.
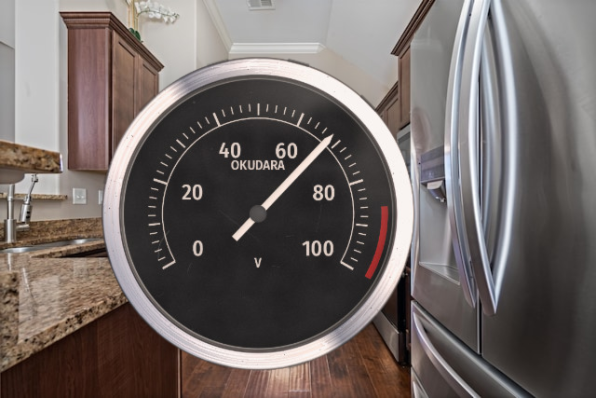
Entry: 68 V
